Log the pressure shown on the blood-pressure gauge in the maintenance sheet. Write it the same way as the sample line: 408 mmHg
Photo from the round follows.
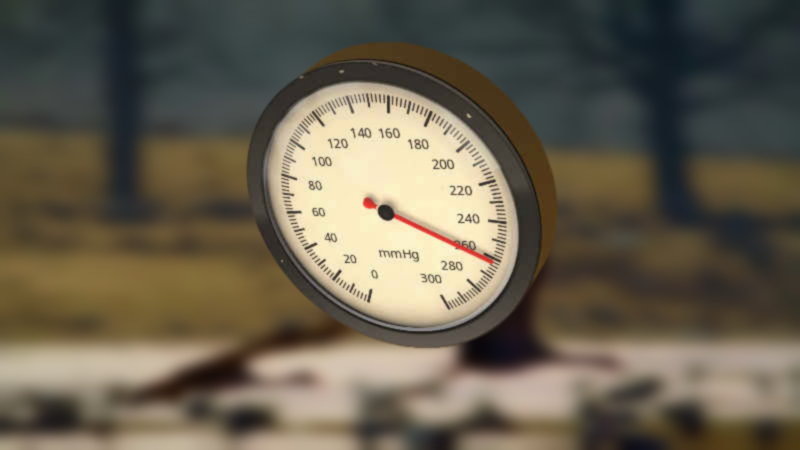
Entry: 260 mmHg
